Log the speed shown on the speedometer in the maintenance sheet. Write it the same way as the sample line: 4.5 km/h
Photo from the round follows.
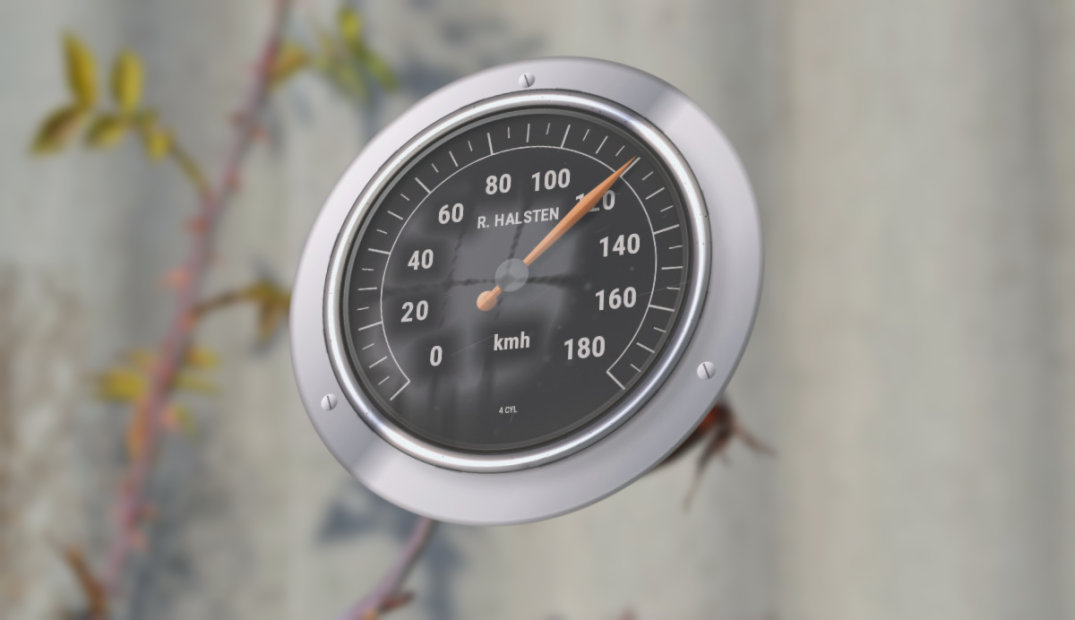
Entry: 120 km/h
